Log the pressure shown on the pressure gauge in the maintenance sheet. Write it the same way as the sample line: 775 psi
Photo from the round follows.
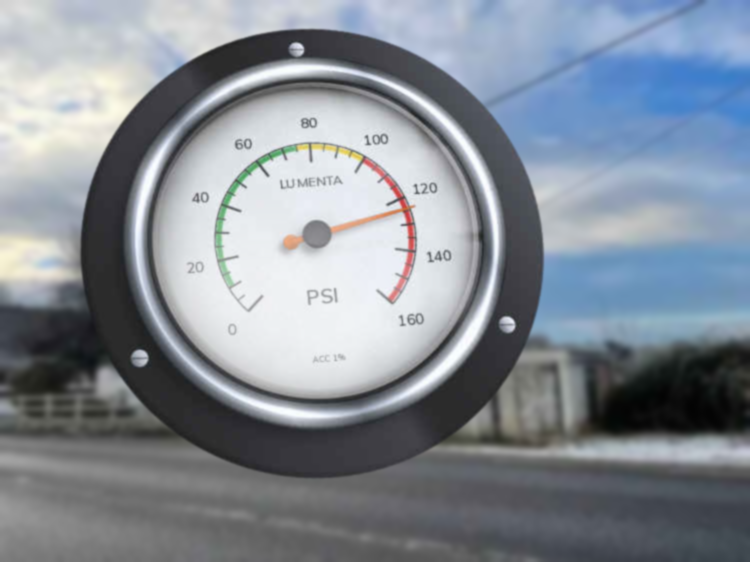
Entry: 125 psi
